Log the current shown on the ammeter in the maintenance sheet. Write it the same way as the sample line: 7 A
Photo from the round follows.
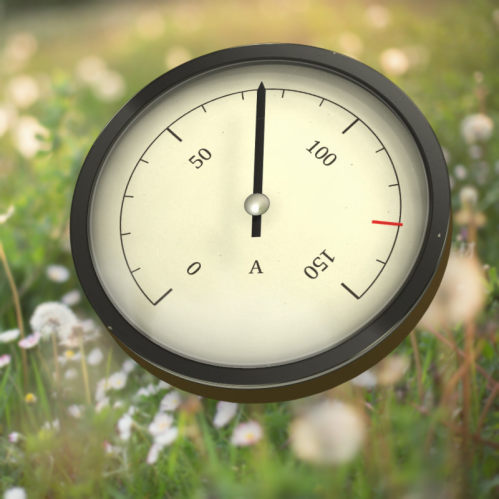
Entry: 75 A
